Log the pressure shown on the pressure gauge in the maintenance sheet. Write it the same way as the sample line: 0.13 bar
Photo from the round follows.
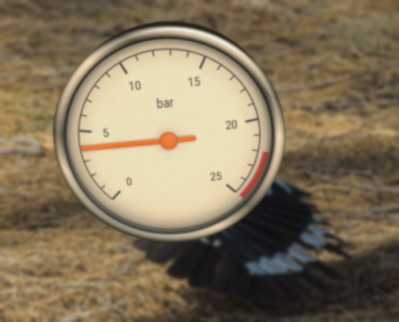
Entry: 4 bar
